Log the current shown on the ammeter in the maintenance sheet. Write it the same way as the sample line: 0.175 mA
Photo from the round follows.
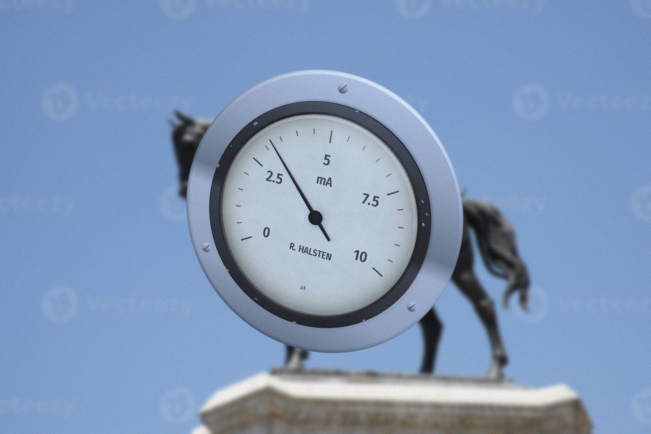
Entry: 3.25 mA
